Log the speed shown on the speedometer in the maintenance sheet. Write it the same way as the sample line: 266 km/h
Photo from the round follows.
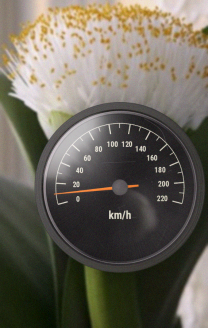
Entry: 10 km/h
